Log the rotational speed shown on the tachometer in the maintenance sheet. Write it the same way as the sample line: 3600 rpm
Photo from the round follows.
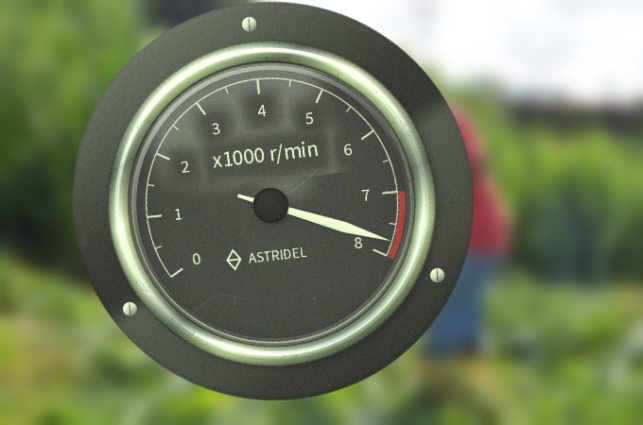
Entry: 7750 rpm
